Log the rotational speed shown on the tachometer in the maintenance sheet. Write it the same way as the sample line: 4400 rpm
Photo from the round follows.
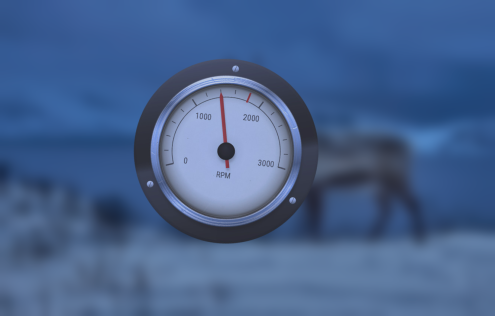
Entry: 1400 rpm
